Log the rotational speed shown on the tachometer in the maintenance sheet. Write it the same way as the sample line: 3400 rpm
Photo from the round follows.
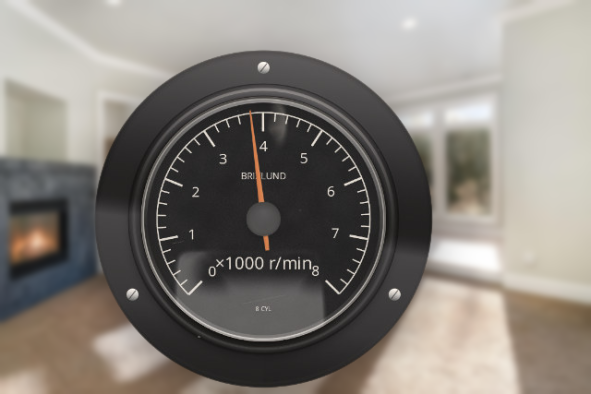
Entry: 3800 rpm
